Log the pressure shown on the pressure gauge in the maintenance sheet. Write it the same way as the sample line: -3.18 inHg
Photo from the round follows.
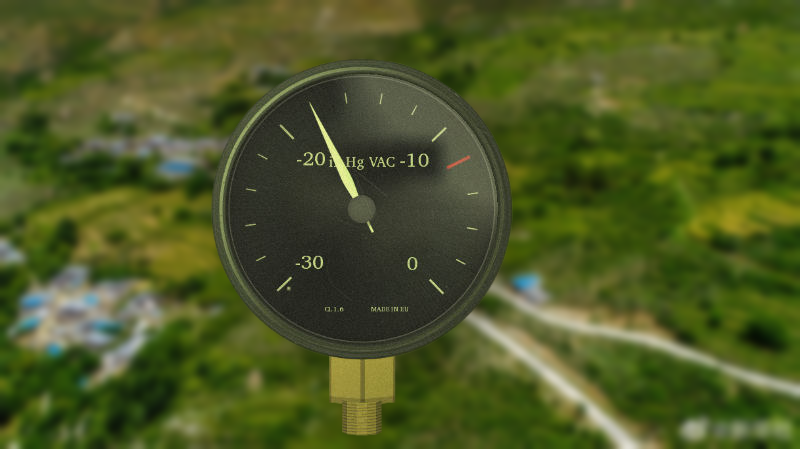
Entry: -18 inHg
